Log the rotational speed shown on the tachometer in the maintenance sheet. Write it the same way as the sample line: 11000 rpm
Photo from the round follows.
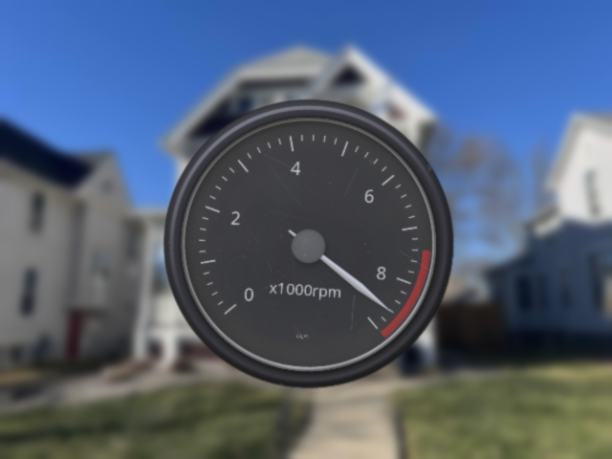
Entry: 8600 rpm
